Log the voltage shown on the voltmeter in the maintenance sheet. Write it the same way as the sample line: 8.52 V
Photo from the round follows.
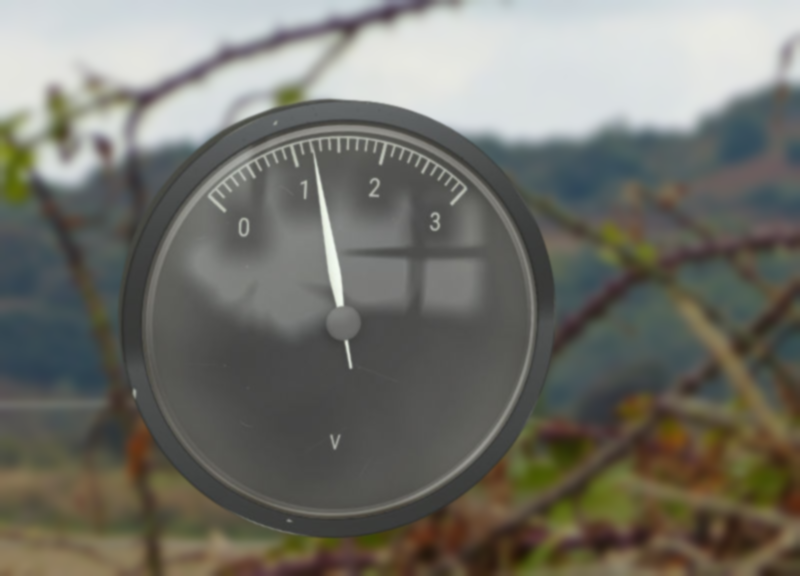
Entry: 1.2 V
